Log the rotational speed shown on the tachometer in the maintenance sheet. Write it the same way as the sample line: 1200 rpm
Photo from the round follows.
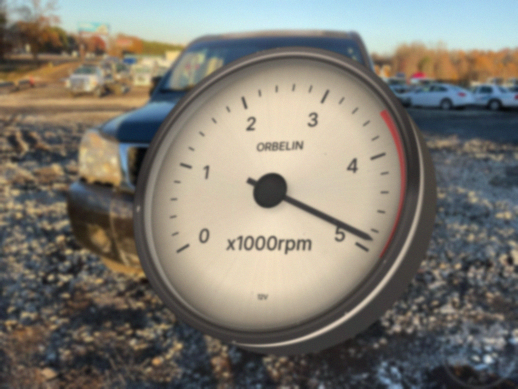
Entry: 4900 rpm
